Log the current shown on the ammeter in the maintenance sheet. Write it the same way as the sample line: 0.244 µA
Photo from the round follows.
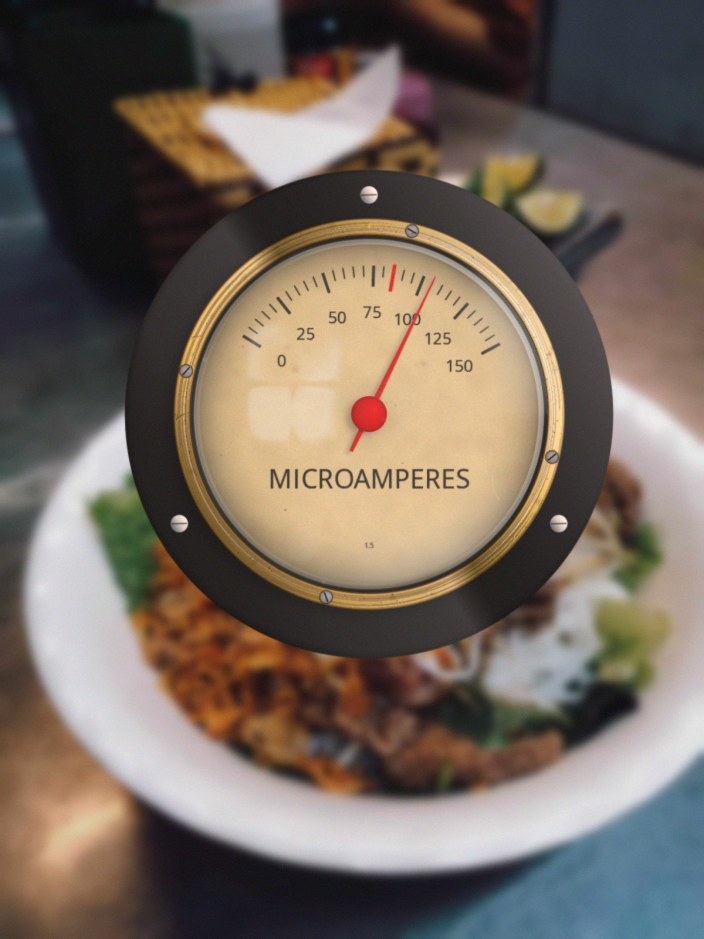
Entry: 105 µA
